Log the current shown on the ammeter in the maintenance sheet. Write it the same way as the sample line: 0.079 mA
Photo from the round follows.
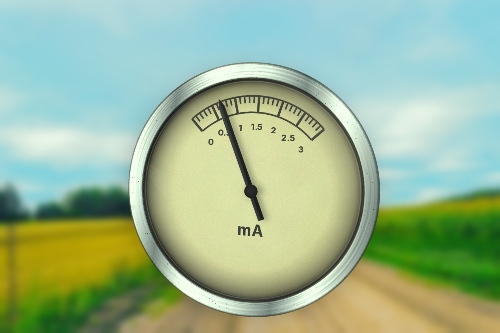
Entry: 0.7 mA
